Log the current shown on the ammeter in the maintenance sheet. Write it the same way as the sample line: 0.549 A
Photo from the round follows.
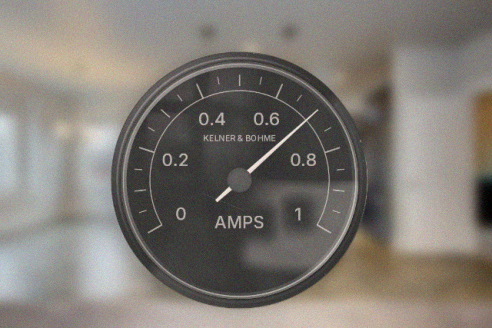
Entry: 0.7 A
